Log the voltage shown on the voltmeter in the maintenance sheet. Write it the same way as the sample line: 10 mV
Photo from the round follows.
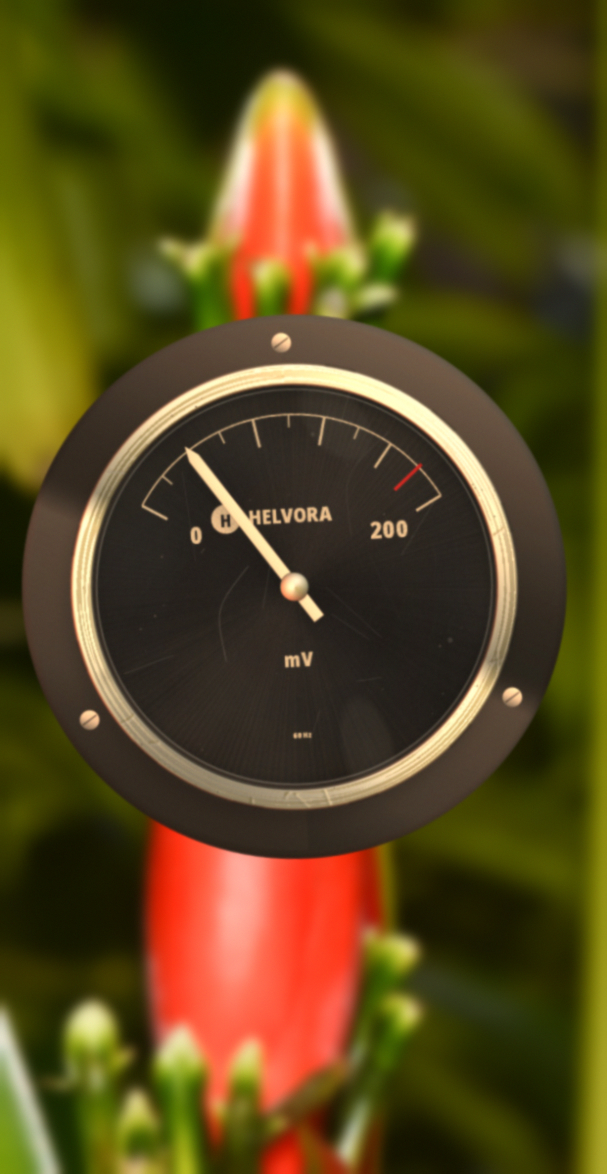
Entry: 40 mV
